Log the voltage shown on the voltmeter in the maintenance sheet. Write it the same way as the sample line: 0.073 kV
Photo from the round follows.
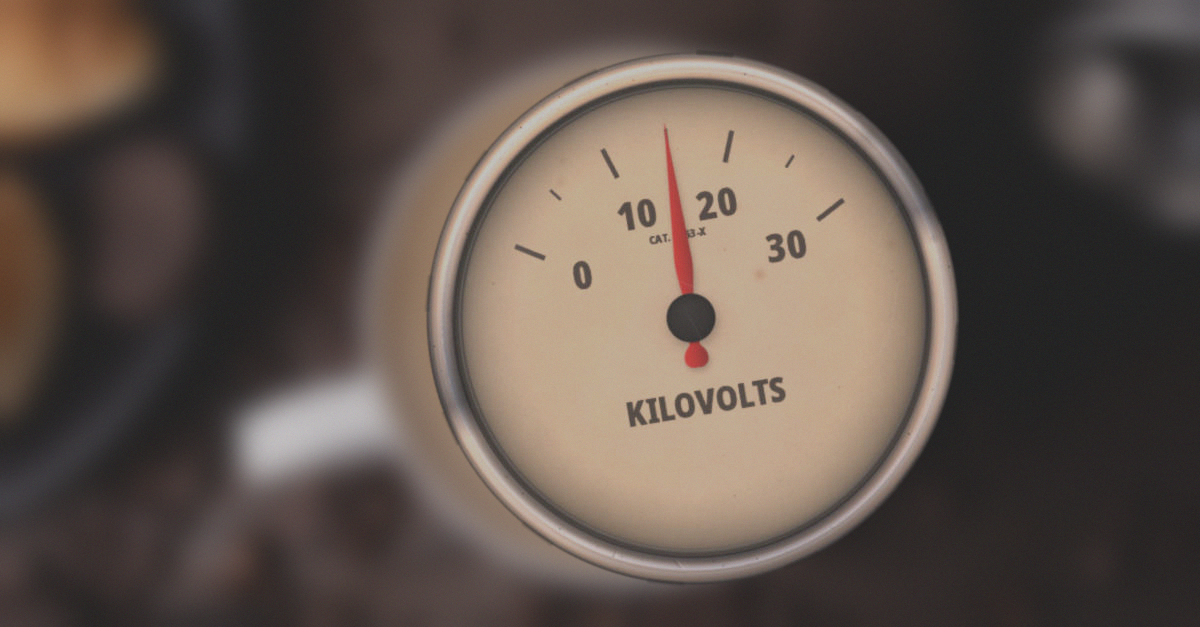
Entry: 15 kV
